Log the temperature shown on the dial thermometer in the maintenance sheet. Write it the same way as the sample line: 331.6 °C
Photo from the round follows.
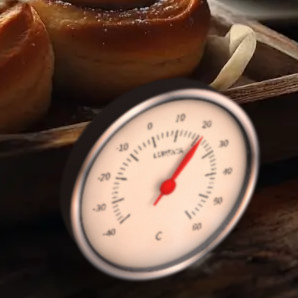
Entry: 20 °C
